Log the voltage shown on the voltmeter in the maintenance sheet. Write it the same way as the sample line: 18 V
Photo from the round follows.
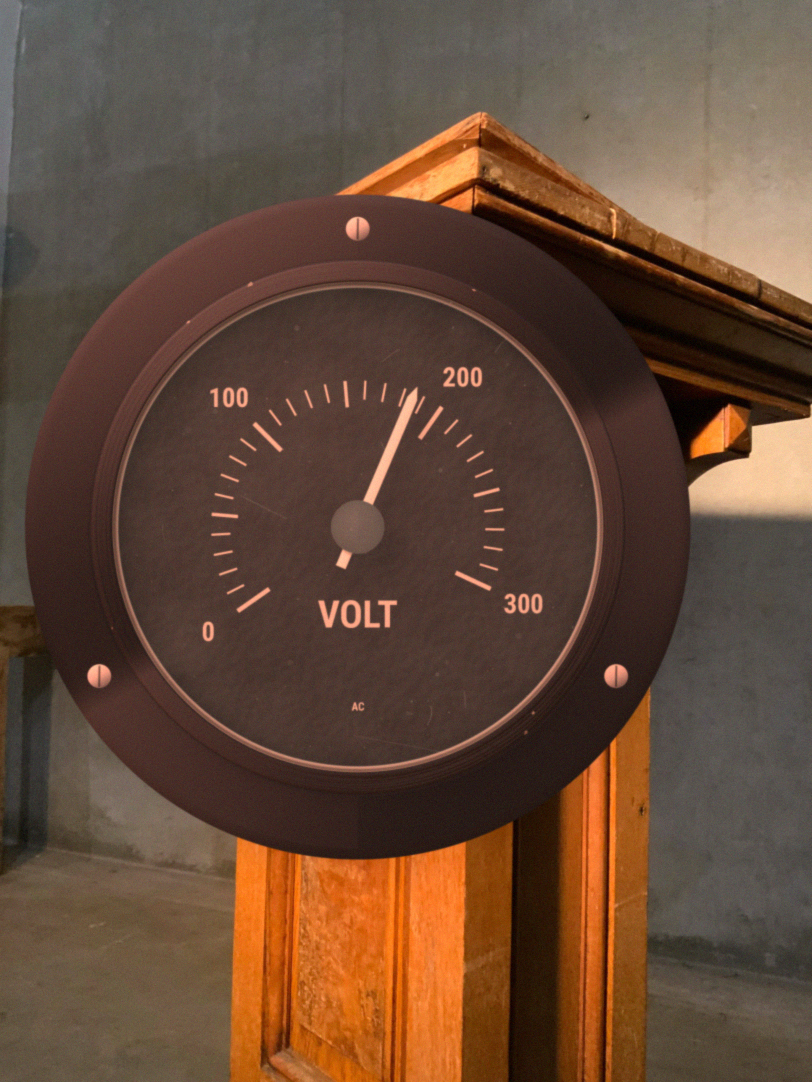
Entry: 185 V
